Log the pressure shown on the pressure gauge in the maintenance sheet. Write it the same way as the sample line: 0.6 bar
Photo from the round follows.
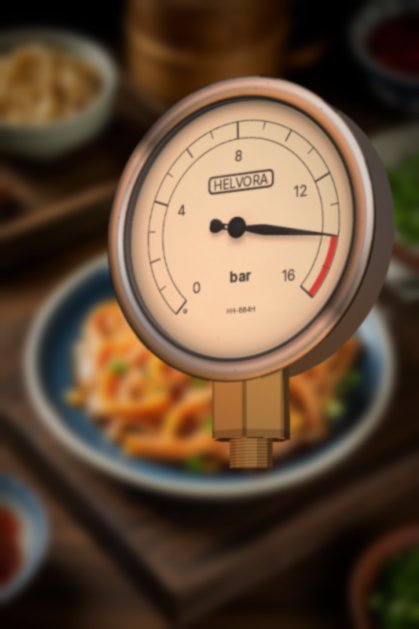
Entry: 14 bar
